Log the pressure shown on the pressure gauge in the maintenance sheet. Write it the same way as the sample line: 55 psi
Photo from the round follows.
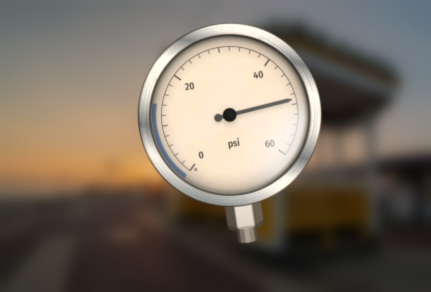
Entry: 49 psi
